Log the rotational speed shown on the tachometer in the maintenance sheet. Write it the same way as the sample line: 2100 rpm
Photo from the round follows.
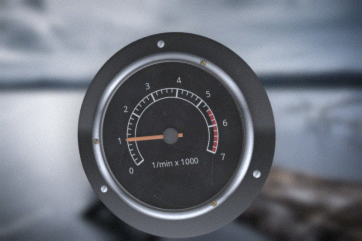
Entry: 1000 rpm
